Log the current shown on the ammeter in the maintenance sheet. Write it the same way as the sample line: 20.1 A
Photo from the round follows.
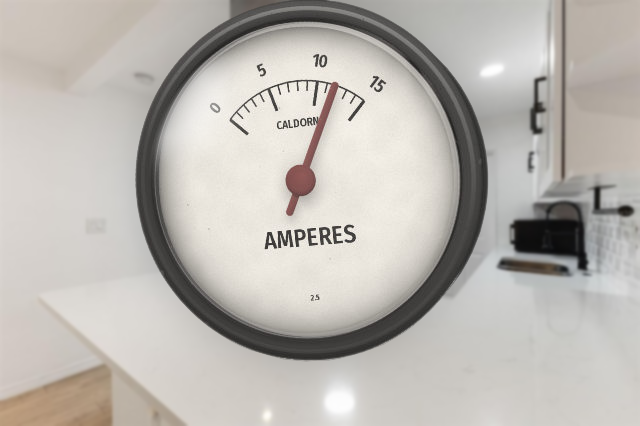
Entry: 12 A
